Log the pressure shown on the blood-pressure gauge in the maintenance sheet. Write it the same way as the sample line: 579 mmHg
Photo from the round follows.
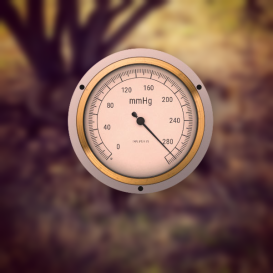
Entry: 290 mmHg
